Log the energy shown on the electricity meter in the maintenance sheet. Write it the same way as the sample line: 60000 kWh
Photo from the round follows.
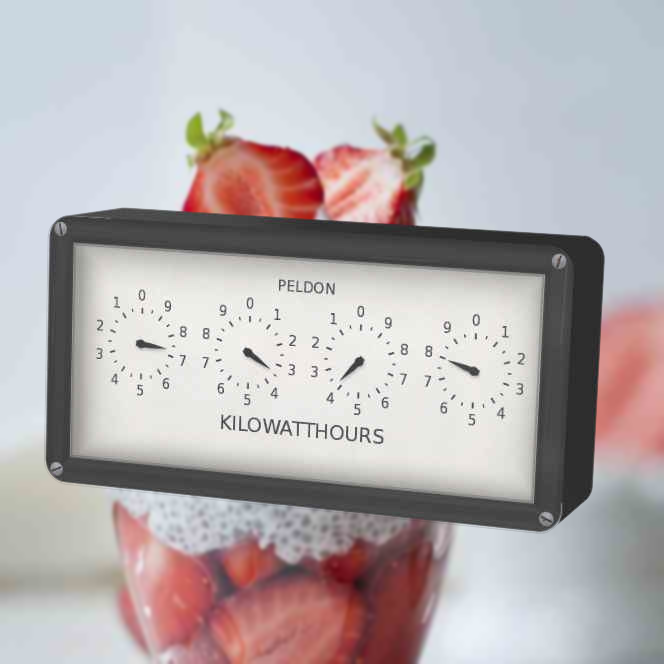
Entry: 7338 kWh
